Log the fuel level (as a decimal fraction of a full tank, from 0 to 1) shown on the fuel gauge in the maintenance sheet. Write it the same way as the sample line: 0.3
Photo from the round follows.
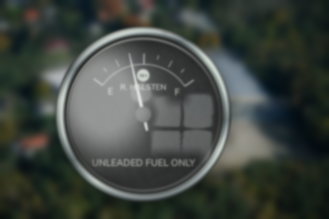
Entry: 0.375
